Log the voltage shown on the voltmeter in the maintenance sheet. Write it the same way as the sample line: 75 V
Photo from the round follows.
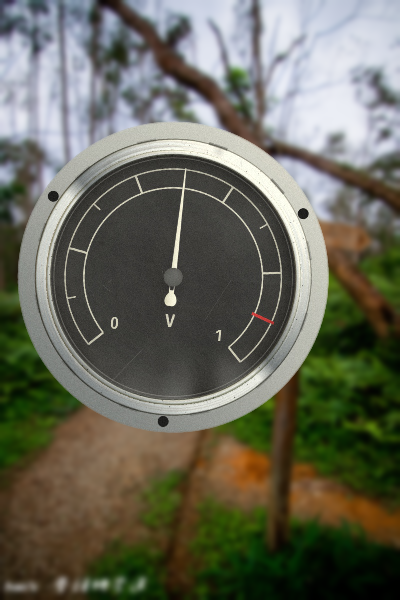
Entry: 0.5 V
